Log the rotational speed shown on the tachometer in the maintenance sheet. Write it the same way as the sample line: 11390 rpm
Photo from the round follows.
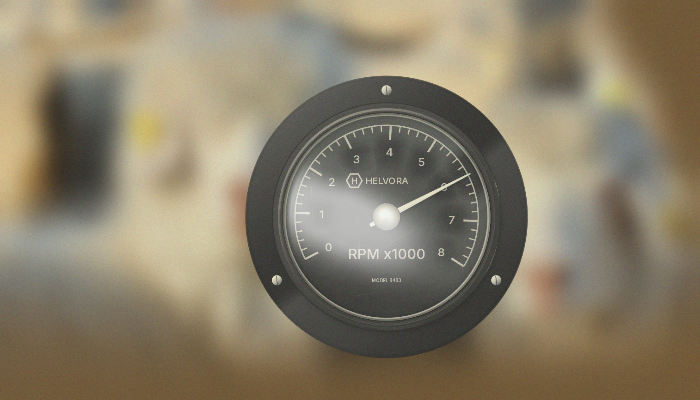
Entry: 6000 rpm
